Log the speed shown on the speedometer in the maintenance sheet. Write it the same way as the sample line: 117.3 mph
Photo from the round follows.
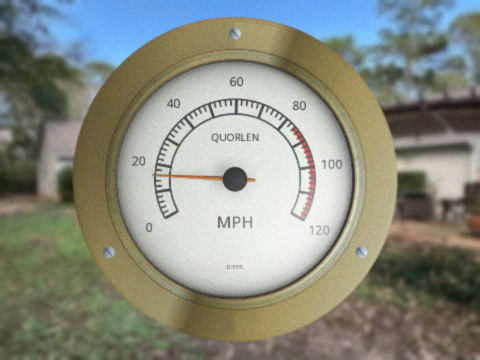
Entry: 16 mph
